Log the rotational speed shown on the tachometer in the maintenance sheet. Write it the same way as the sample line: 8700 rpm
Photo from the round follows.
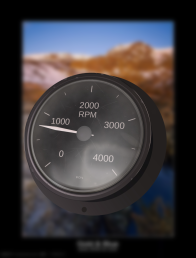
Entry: 750 rpm
